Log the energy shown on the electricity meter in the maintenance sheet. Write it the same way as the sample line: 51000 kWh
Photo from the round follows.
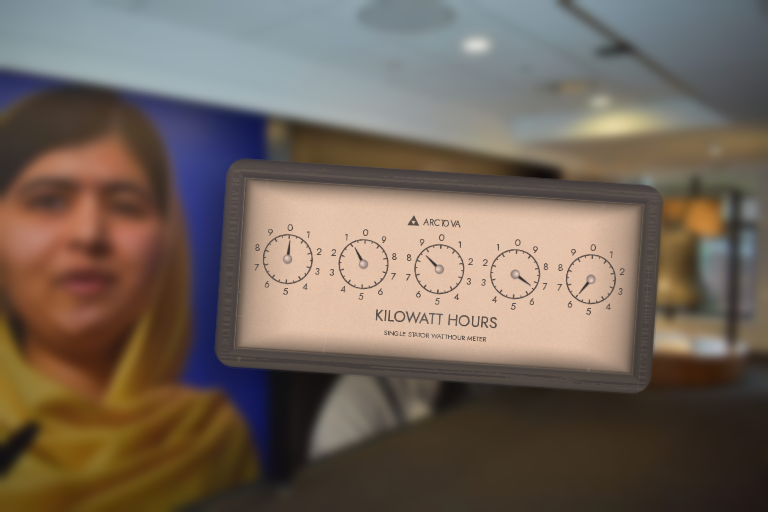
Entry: 866 kWh
